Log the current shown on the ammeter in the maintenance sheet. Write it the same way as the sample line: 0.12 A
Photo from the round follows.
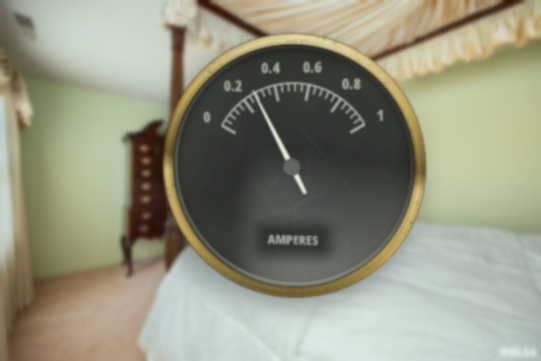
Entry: 0.28 A
